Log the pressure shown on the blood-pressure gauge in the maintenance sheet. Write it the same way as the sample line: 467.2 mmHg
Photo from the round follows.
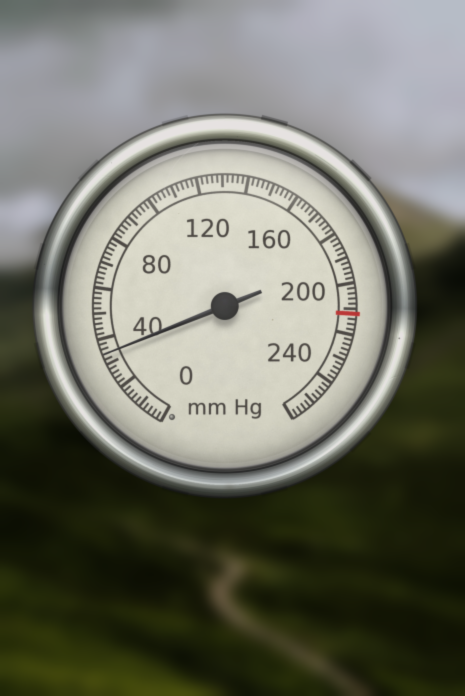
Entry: 34 mmHg
